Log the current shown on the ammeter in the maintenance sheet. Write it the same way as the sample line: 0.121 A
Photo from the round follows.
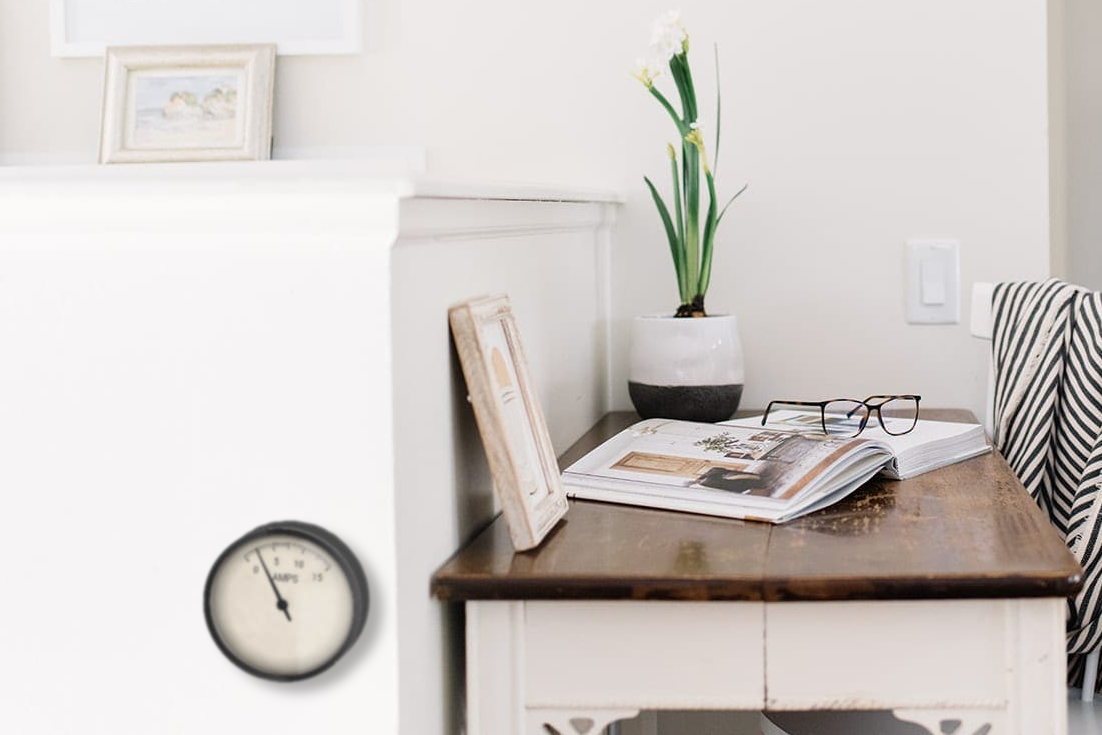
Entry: 2.5 A
